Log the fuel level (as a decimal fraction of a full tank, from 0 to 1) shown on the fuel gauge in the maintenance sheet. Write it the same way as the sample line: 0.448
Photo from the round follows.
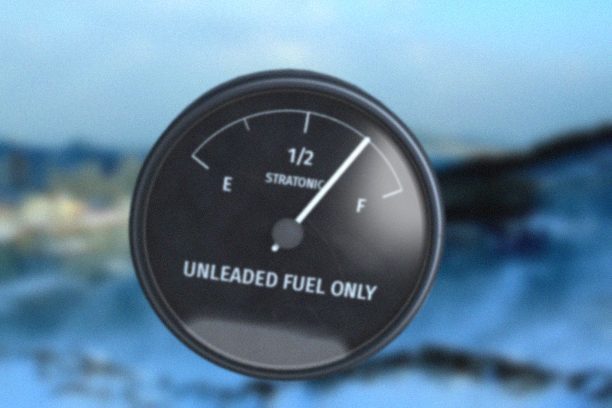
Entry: 0.75
